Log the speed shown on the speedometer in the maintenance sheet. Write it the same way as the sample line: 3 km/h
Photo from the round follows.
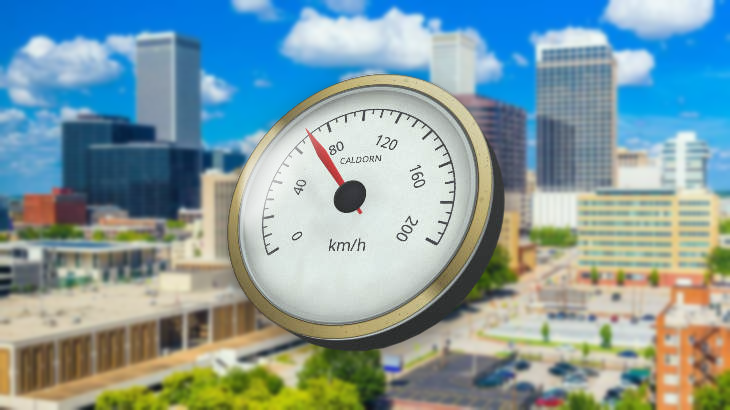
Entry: 70 km/h
